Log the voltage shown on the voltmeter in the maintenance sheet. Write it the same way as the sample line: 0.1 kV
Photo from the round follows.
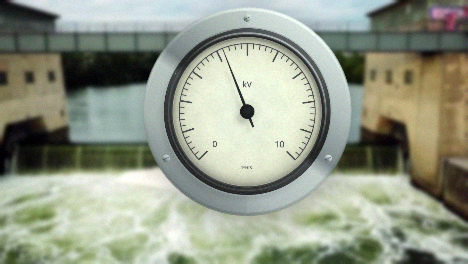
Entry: 4.2 kV
